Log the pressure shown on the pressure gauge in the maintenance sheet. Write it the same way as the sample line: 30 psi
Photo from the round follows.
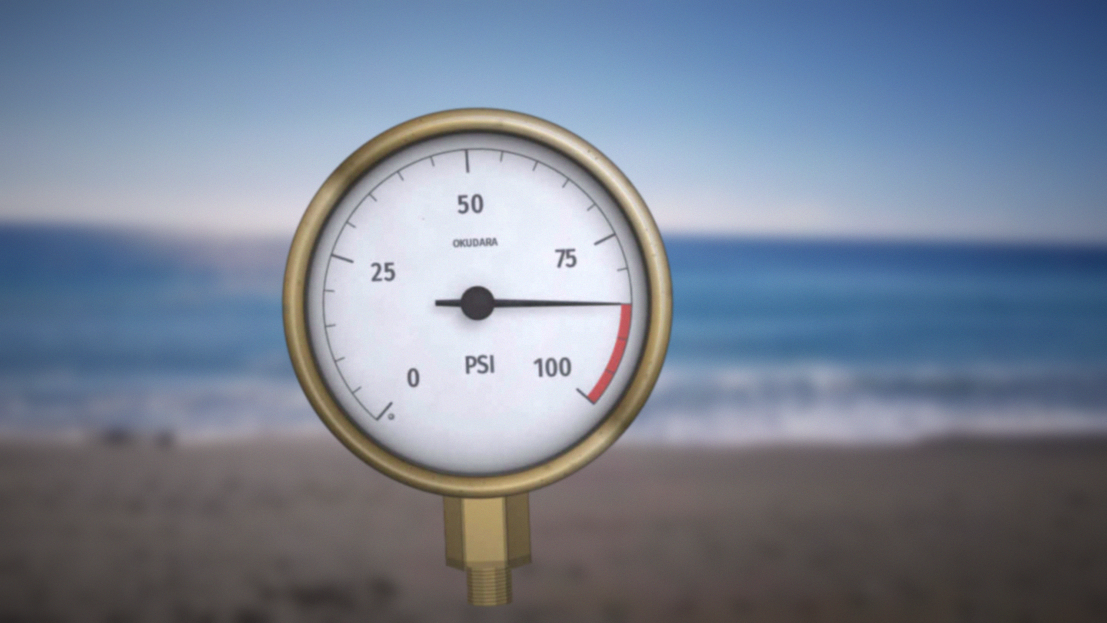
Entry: 85 psi
